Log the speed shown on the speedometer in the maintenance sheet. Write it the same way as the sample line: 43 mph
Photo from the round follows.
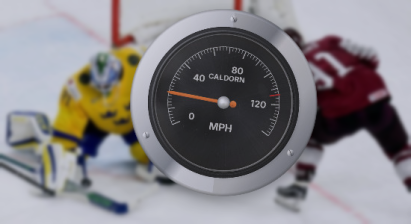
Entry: 20 mph
